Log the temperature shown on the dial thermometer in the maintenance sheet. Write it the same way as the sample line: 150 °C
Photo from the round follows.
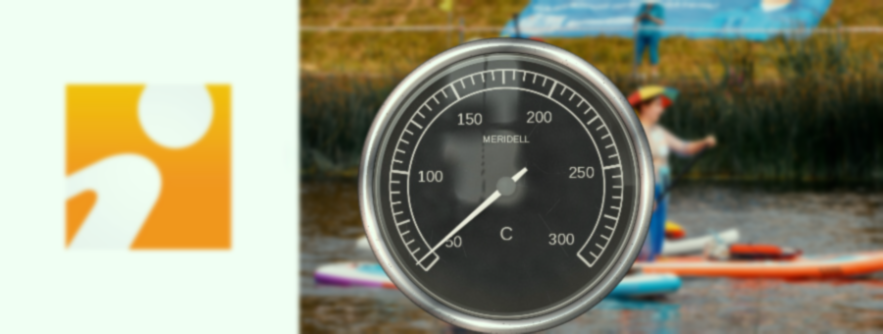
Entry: 55 °C
